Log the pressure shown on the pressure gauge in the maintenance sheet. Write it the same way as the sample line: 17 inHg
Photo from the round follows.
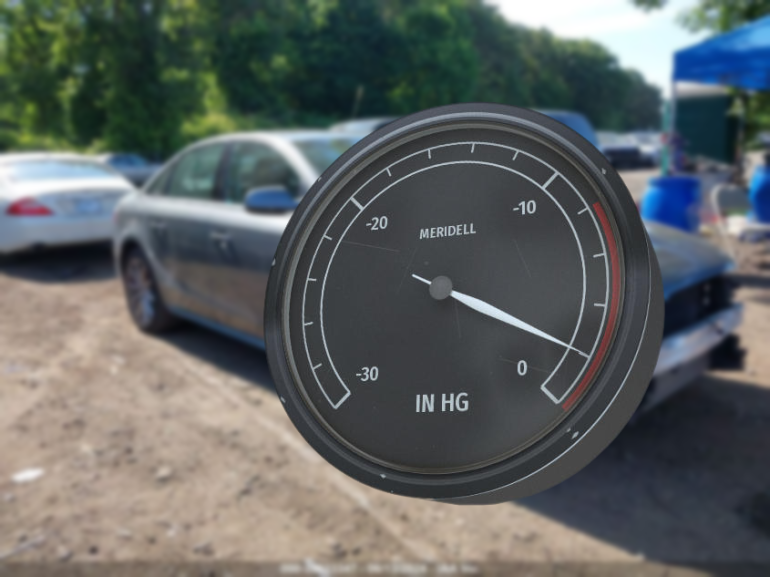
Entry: -2 inHg
